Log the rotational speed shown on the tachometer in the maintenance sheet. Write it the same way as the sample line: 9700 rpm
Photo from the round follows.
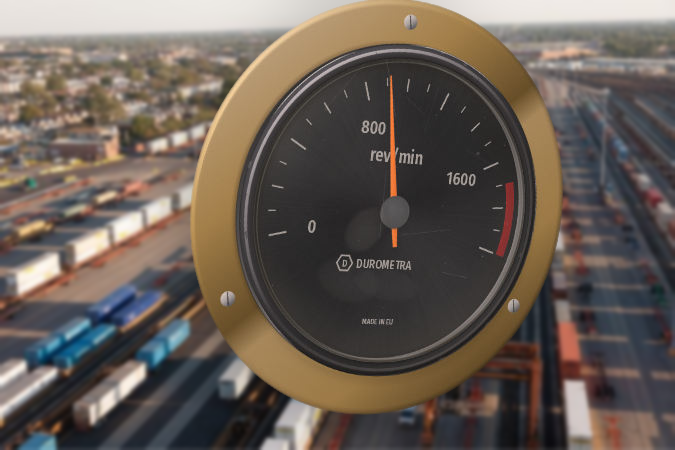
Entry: 900 rpm
